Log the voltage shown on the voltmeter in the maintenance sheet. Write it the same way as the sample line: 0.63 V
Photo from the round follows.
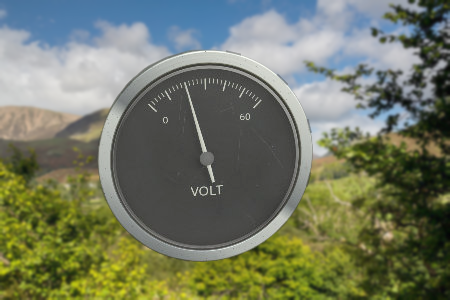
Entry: 20 V
